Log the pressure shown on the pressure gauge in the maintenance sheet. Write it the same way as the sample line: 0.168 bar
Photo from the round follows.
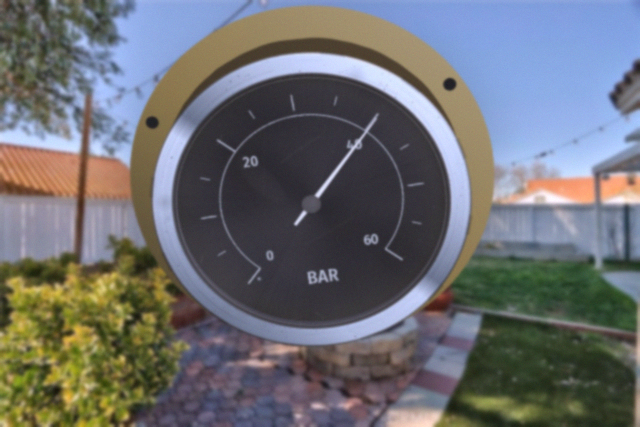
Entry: 40 bar
